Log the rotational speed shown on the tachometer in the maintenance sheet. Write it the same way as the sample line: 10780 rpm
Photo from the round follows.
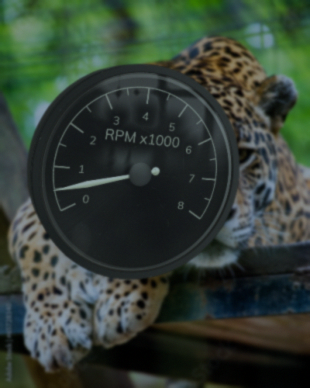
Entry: 500 rpm
